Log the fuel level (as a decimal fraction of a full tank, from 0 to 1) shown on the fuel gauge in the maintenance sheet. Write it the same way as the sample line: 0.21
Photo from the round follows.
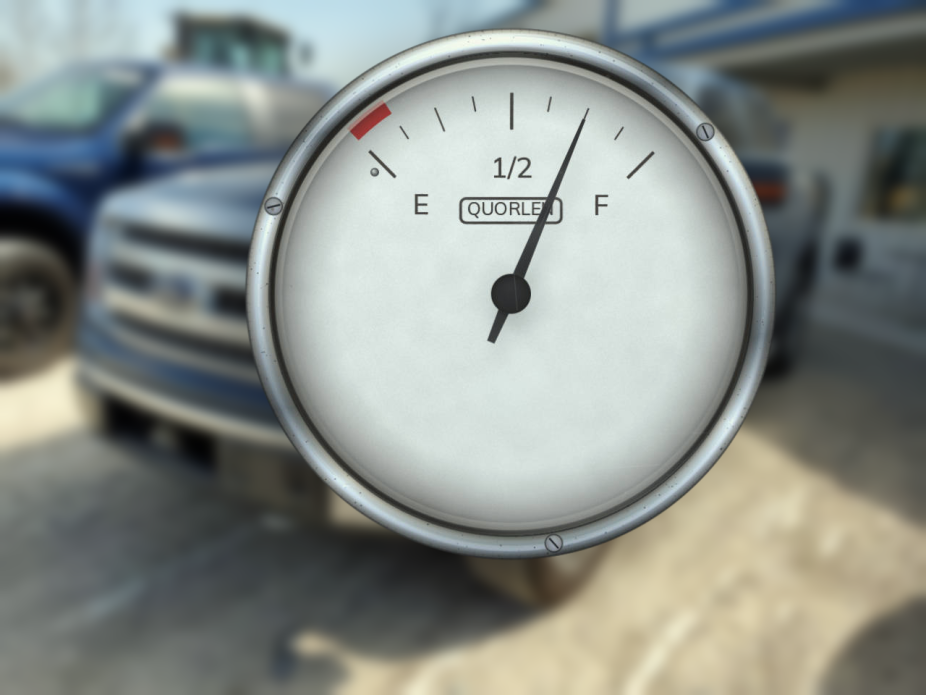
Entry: 0.75
